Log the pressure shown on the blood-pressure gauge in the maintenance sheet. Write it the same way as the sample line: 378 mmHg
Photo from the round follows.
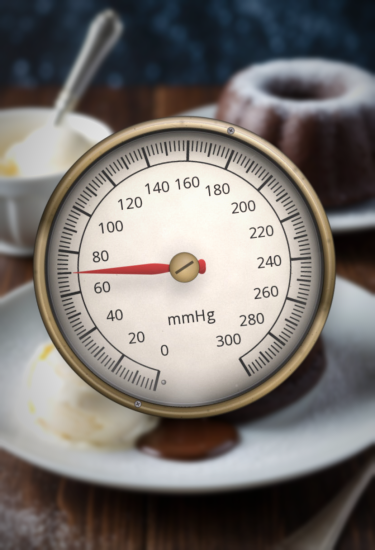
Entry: 70 mmHg
